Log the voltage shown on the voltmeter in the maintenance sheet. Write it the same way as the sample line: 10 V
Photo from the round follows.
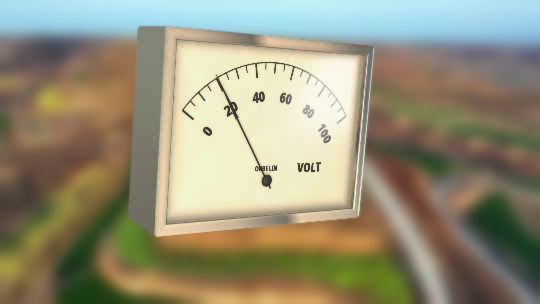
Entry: 20 V
